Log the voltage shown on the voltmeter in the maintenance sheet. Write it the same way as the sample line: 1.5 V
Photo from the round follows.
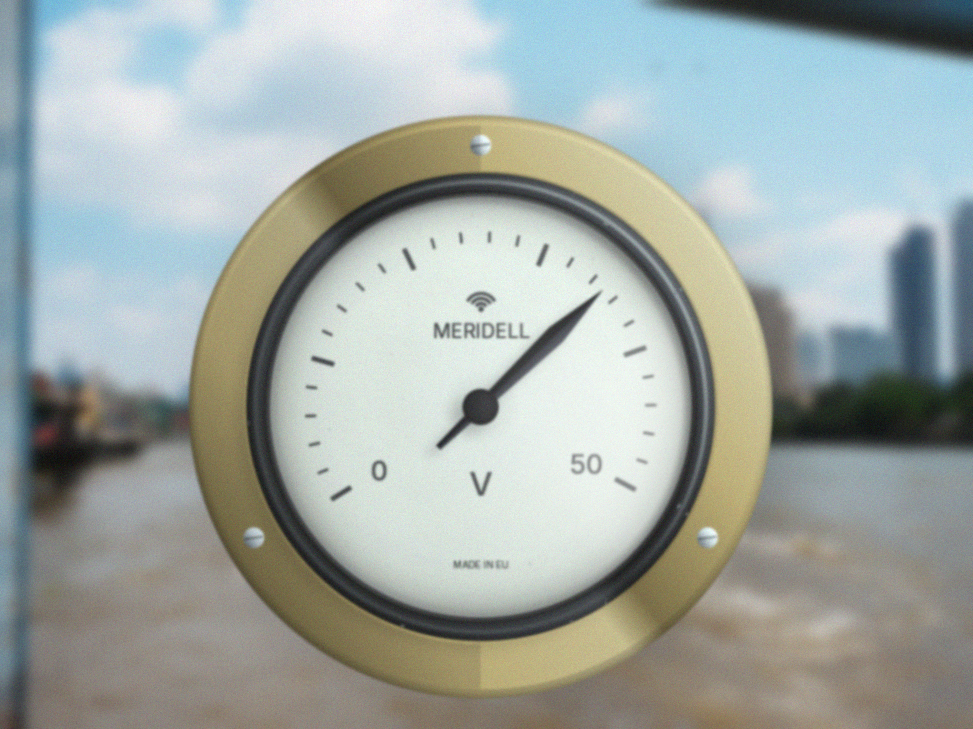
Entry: 35 V
